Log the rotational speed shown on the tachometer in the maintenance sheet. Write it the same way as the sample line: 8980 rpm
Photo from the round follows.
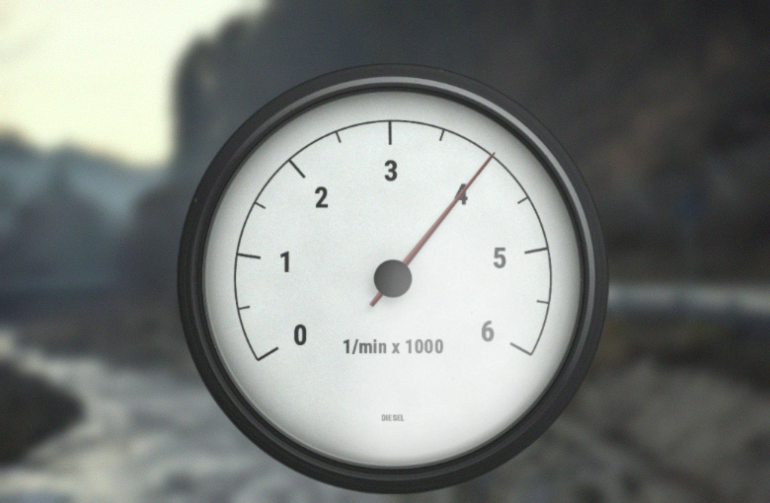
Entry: 4000 rpm
